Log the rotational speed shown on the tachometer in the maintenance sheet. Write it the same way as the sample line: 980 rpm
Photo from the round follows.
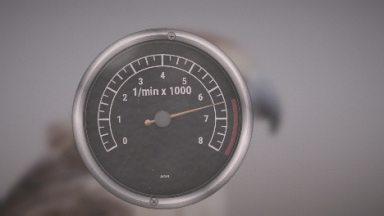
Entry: 6500 rpm
